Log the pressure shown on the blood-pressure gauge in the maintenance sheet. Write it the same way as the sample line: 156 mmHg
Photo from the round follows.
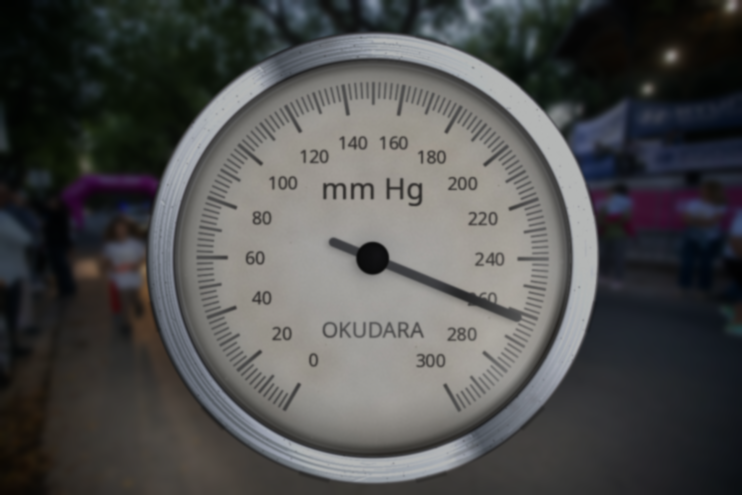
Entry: 262 mmHg
